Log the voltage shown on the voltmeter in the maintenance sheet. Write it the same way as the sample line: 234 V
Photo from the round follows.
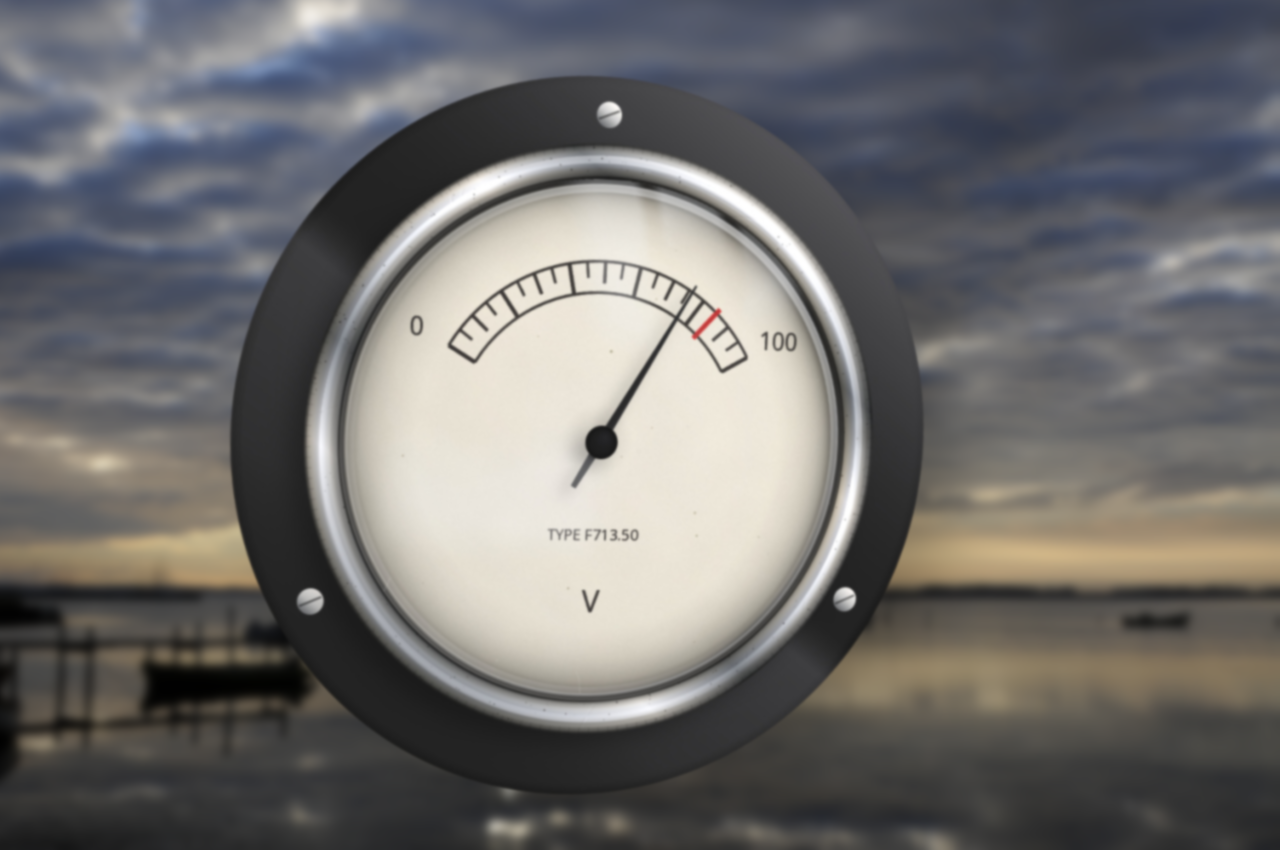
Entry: 75 V
